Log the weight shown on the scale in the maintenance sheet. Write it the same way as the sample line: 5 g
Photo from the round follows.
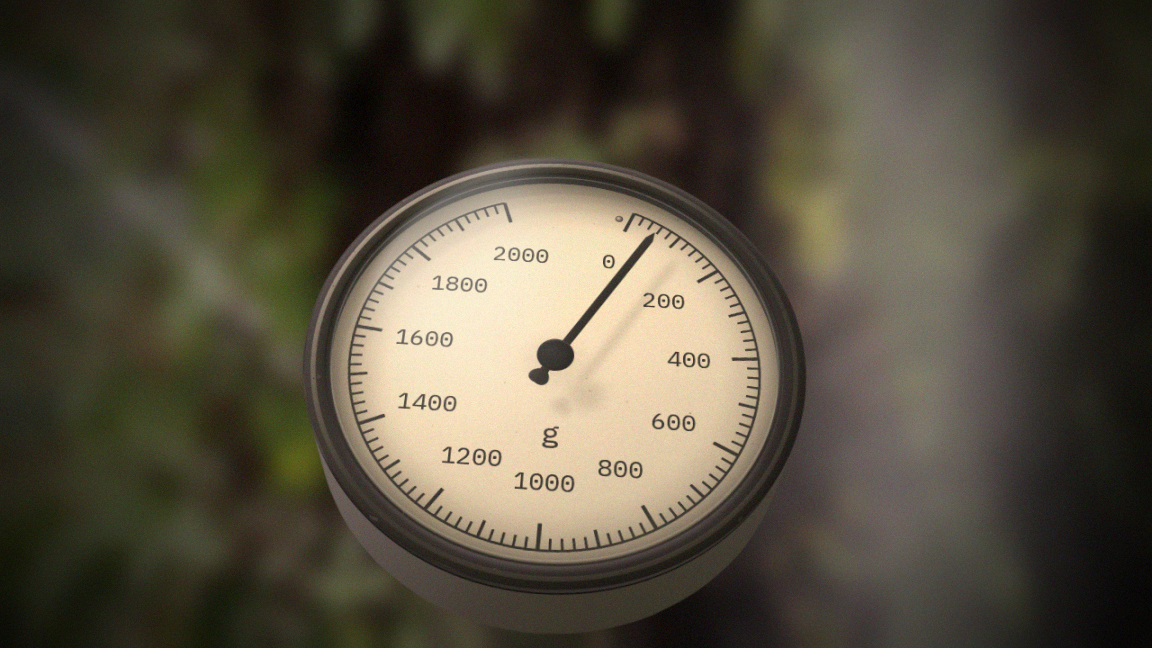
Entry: 60 g
